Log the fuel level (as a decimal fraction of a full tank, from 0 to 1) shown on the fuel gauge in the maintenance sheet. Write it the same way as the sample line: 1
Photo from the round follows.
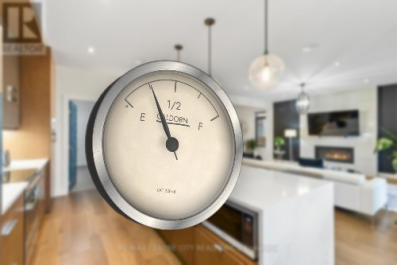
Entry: 0.25
